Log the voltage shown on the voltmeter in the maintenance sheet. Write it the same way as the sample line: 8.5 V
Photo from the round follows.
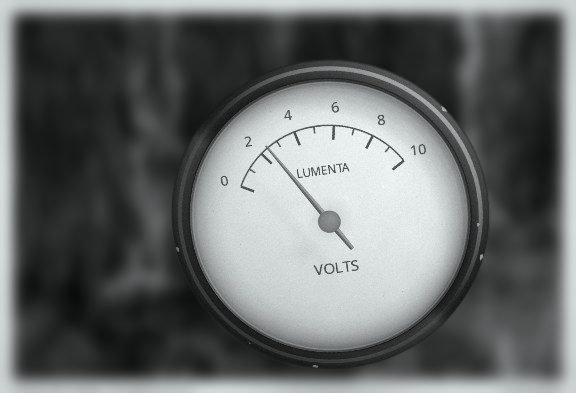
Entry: 2.5 V
